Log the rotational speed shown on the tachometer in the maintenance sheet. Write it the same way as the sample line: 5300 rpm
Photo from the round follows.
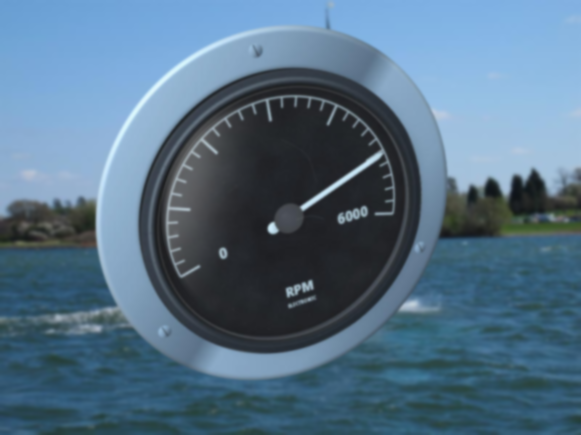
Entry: 5000 rpm
